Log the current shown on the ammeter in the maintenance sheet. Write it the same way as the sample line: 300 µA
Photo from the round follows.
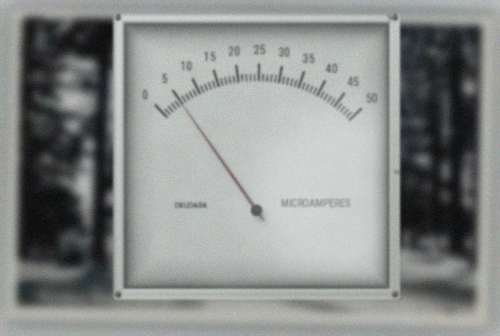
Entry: 5 µA
